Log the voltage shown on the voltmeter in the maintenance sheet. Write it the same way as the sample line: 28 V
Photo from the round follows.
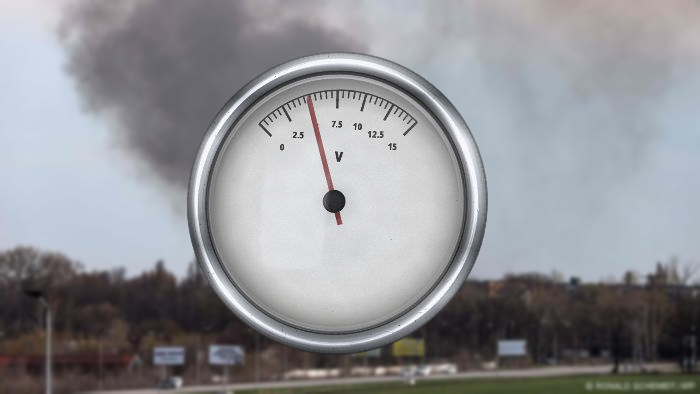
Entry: 5 V
